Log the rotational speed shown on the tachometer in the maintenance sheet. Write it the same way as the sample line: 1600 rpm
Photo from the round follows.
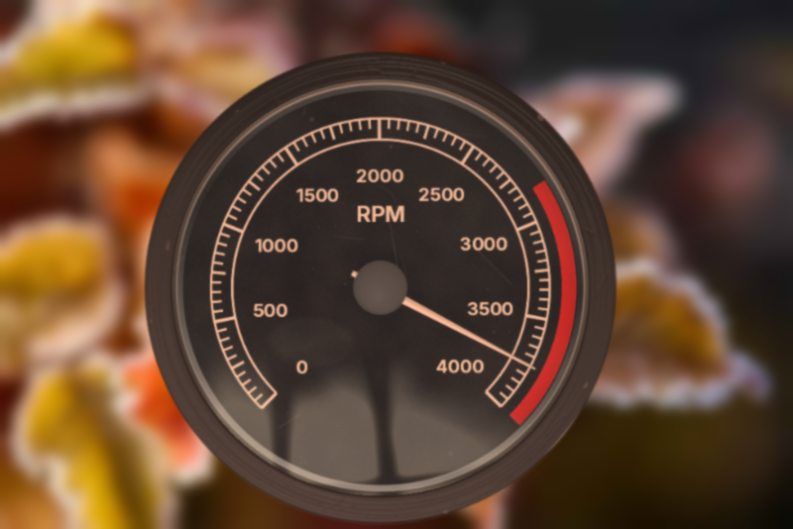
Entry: 3750 rpm
